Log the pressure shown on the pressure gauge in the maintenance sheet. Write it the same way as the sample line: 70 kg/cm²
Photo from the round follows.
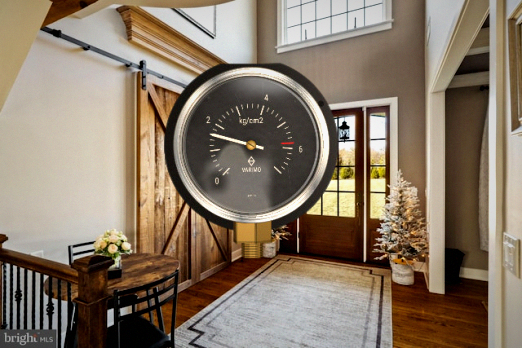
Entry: 1.6 kg/cm²
